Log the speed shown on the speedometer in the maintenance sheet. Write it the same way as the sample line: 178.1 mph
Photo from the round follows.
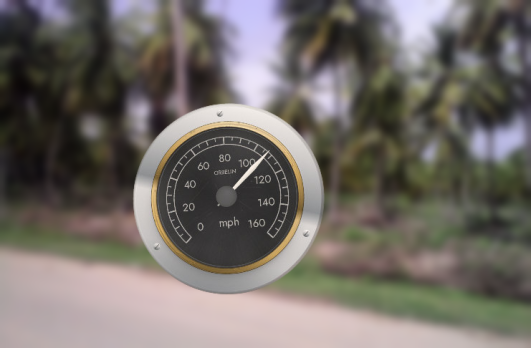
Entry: 107.5 mph
